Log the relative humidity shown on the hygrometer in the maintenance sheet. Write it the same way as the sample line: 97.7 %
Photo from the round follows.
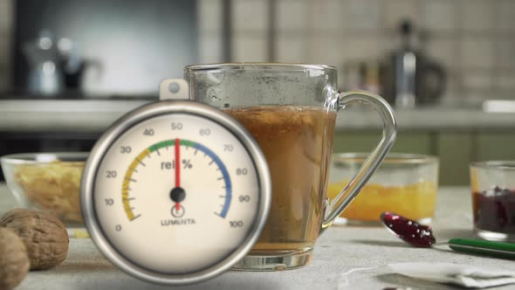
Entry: 50 %
